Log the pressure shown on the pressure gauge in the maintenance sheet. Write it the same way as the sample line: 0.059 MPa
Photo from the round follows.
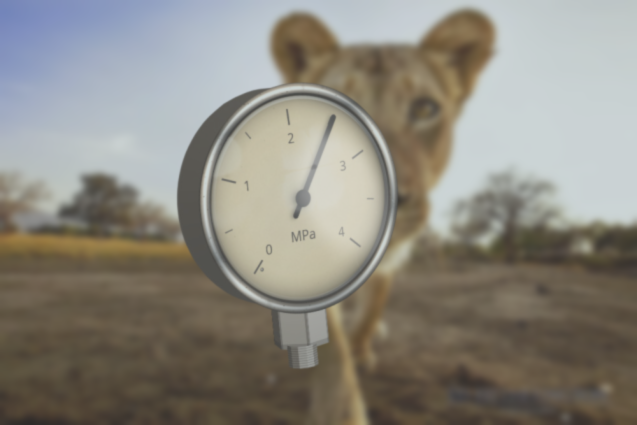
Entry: 2.5 MPa
